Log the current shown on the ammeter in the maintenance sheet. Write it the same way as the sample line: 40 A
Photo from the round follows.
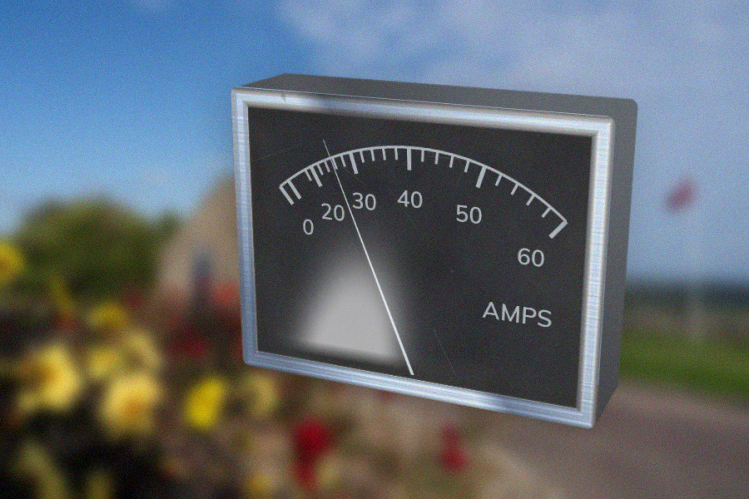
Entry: 26 A
